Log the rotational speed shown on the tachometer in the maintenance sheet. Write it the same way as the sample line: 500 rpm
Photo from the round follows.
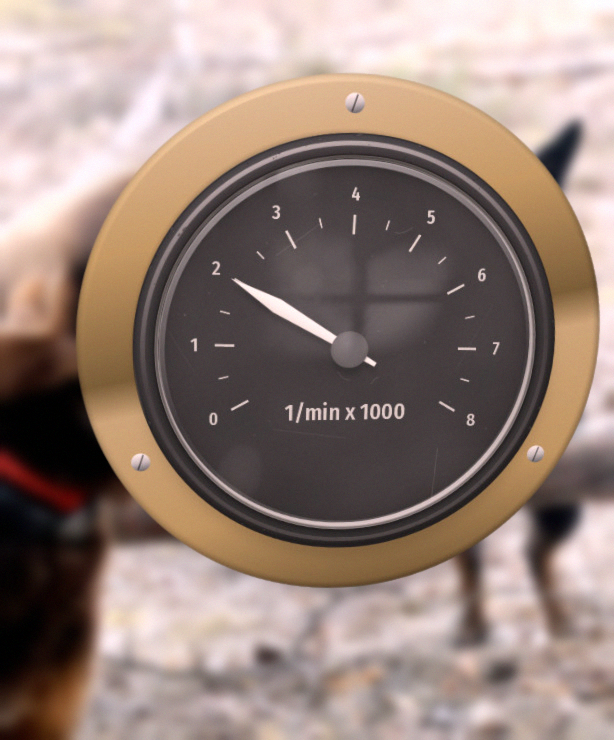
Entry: 2000 rpm
